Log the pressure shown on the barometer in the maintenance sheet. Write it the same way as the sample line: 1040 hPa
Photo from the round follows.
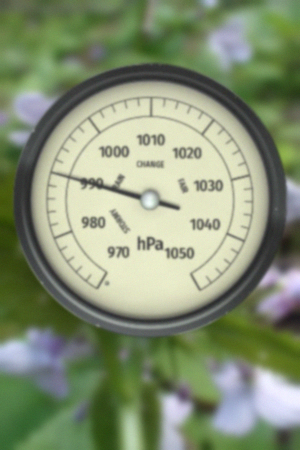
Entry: 990 hPa
